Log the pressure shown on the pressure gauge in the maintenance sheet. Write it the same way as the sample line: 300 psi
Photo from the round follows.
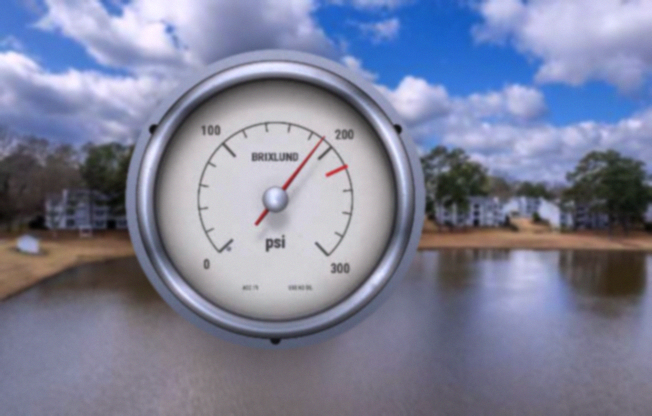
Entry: 190 psi
